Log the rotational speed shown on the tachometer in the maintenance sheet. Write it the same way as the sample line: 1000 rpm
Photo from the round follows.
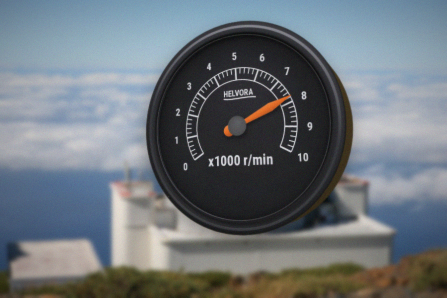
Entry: 7800 rpm
